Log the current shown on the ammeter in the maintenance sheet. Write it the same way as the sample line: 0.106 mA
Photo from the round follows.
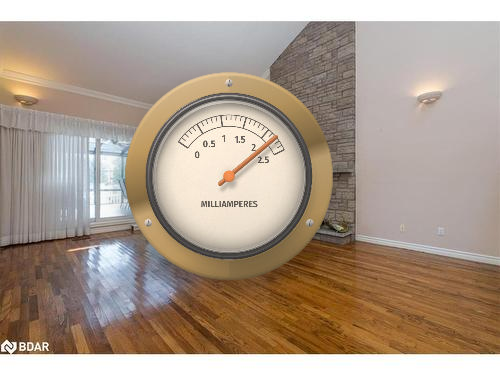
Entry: 2.2 mA
